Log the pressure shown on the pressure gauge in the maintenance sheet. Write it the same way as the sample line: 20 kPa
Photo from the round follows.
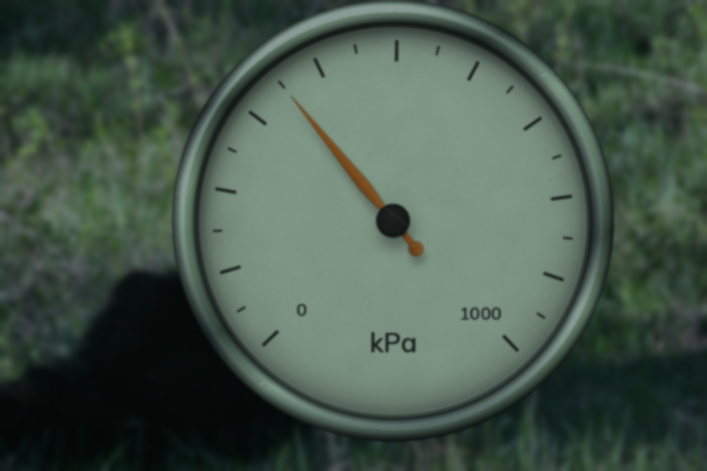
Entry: 350 kPa
